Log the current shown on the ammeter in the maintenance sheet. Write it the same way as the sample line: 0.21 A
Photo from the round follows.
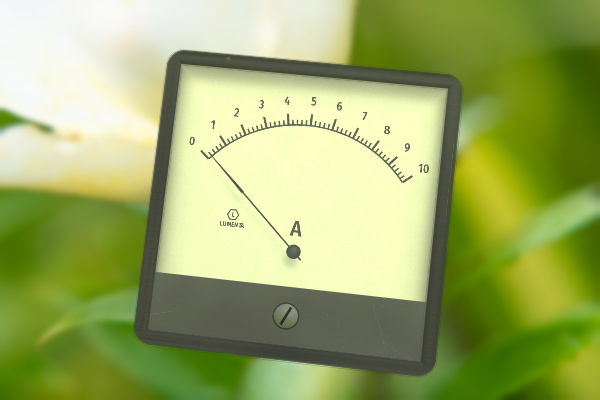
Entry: 0.2 A
